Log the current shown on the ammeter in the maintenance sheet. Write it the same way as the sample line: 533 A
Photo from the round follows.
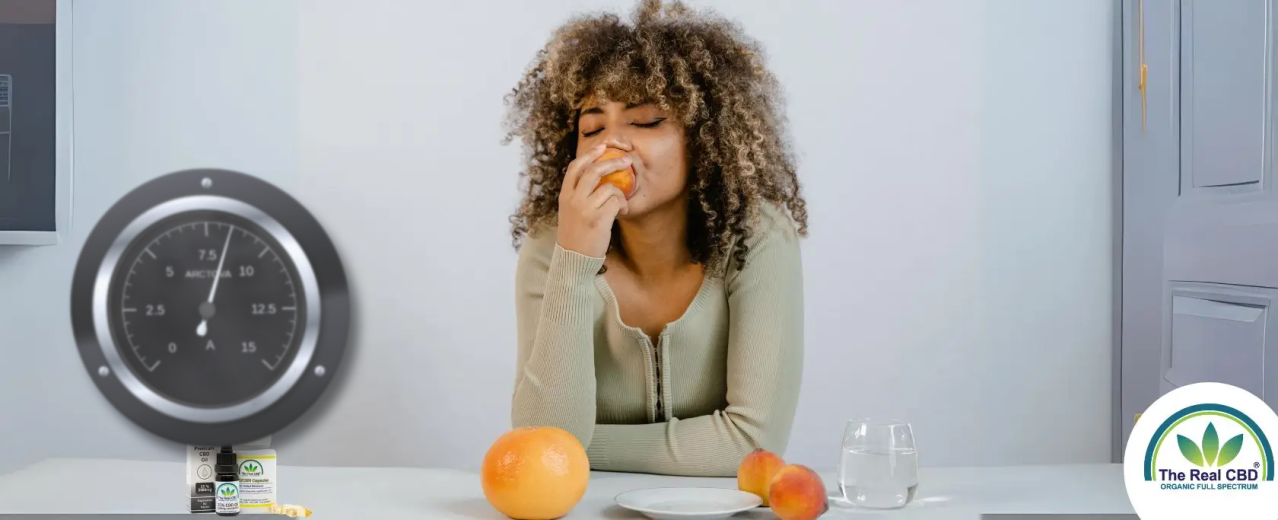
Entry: 8.5 A
